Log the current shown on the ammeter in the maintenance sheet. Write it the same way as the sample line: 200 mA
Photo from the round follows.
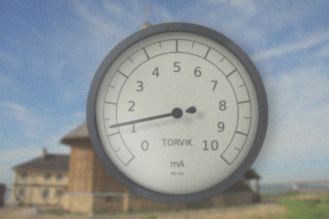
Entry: 1.25 mA
